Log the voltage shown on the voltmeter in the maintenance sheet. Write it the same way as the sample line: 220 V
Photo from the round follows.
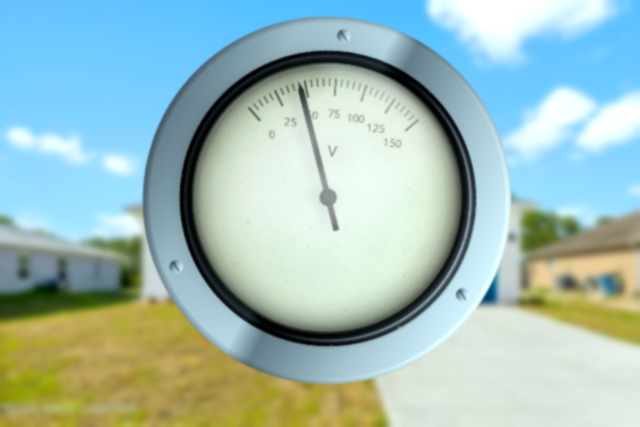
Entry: 45 V
